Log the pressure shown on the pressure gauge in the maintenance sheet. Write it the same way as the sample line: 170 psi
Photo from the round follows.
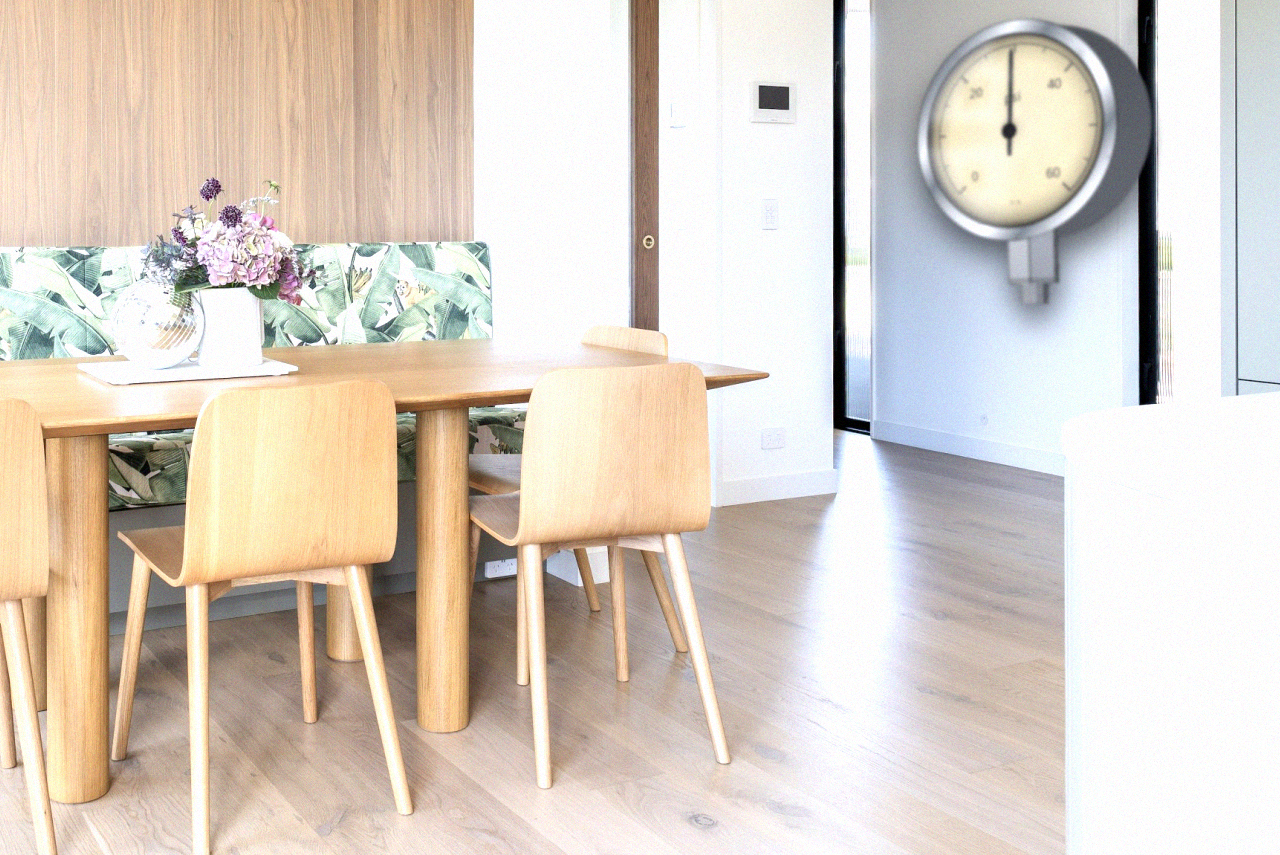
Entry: 30 psi
